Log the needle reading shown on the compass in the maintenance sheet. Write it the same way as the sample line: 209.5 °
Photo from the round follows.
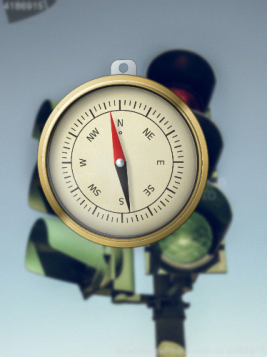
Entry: 350 °
